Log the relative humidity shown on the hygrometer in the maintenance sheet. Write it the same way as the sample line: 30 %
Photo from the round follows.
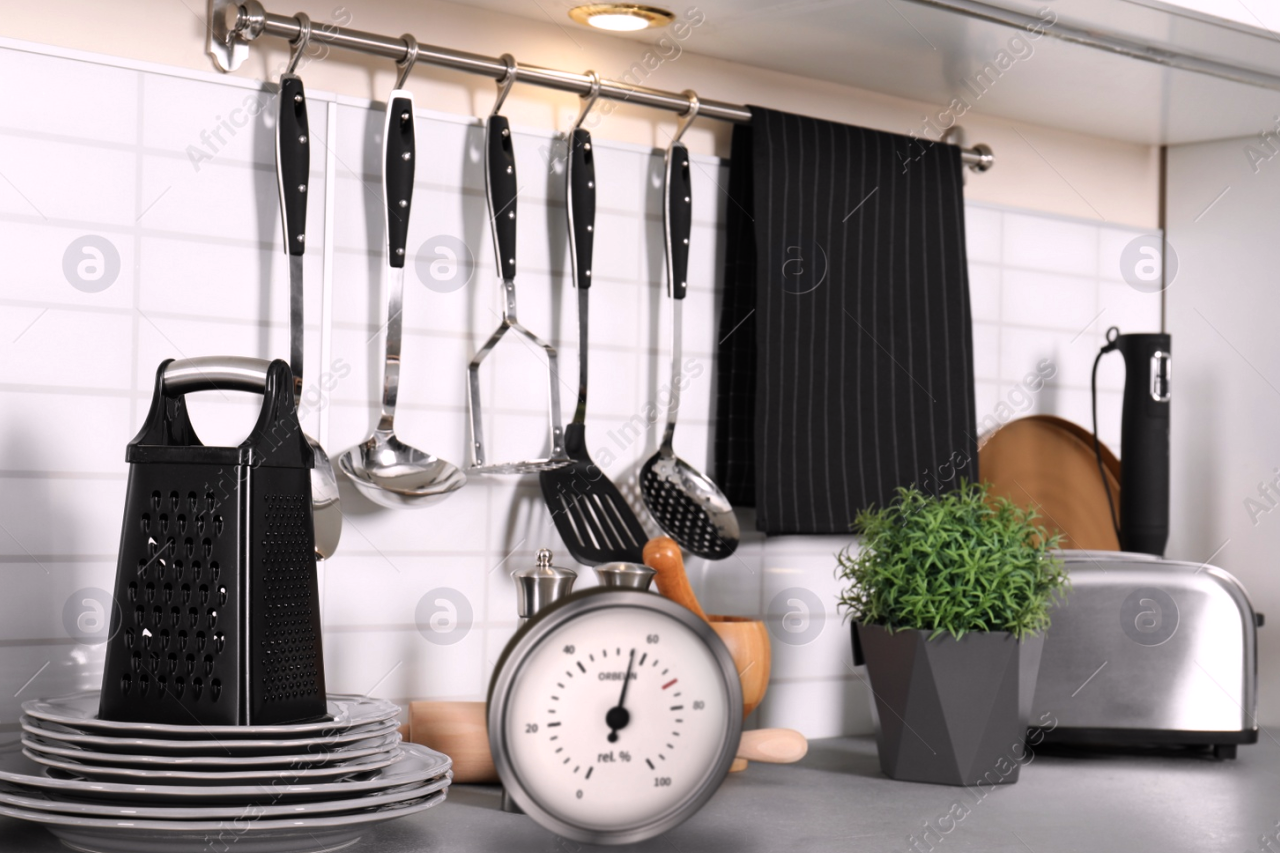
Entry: 56 %
